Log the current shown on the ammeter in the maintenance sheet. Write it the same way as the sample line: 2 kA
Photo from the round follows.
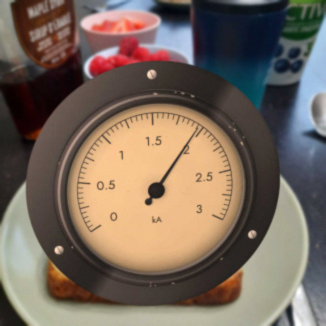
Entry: 1.95 kA
